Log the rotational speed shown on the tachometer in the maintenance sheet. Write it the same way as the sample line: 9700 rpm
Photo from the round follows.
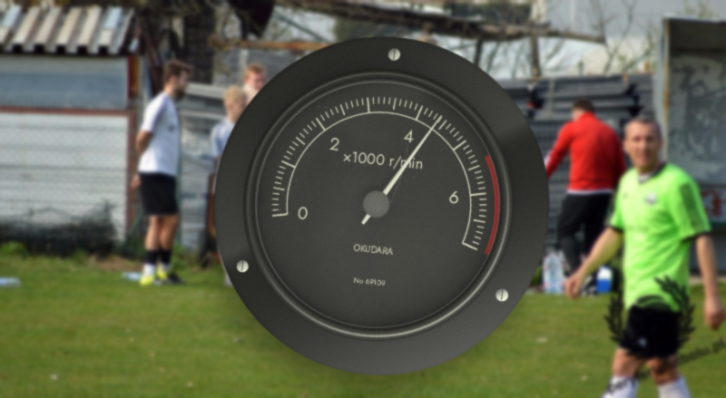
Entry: 4400 rpm
